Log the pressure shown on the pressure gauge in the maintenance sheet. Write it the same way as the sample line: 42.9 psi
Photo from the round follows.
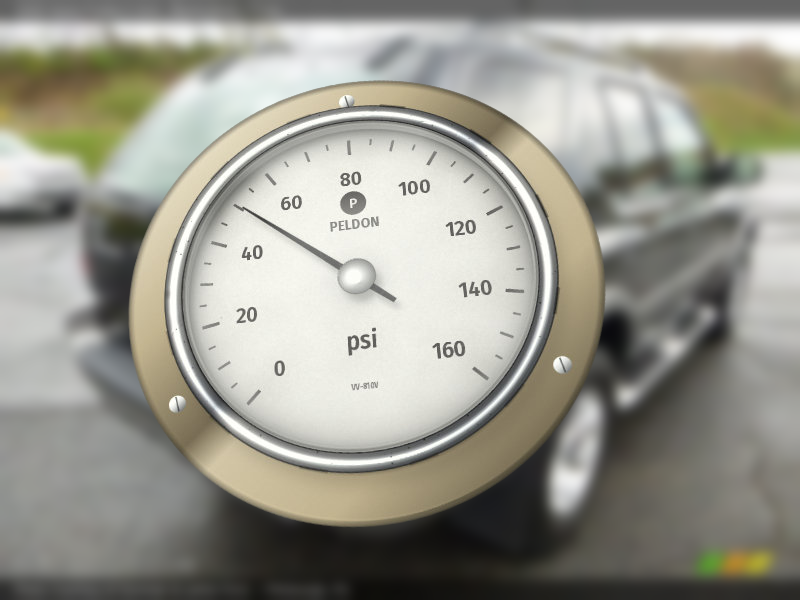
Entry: 50 psi
